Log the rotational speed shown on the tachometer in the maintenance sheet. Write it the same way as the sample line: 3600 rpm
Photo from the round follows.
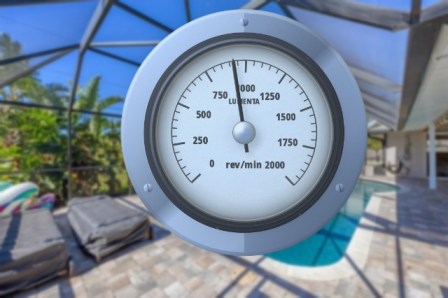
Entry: 925 rpm
